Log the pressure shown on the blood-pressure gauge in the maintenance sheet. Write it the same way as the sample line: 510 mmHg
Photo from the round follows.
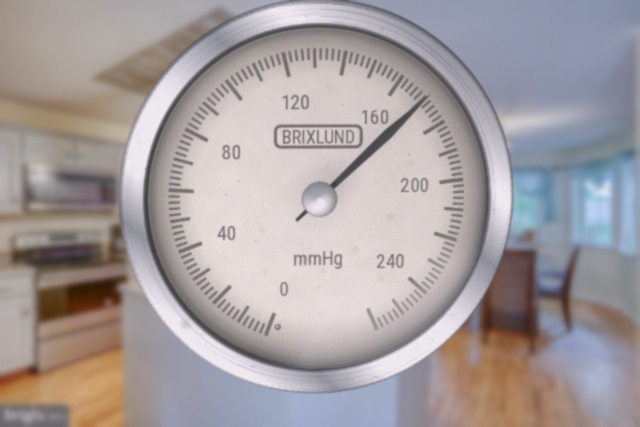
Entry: 170 mmHg
